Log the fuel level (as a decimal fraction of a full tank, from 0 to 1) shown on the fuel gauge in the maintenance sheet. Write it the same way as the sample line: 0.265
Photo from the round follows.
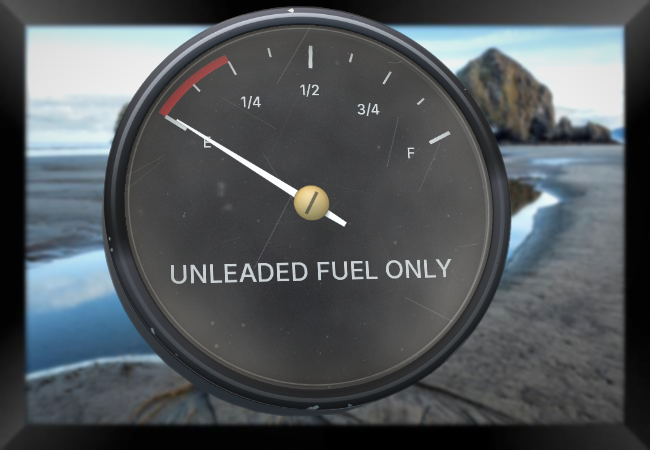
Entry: 0
